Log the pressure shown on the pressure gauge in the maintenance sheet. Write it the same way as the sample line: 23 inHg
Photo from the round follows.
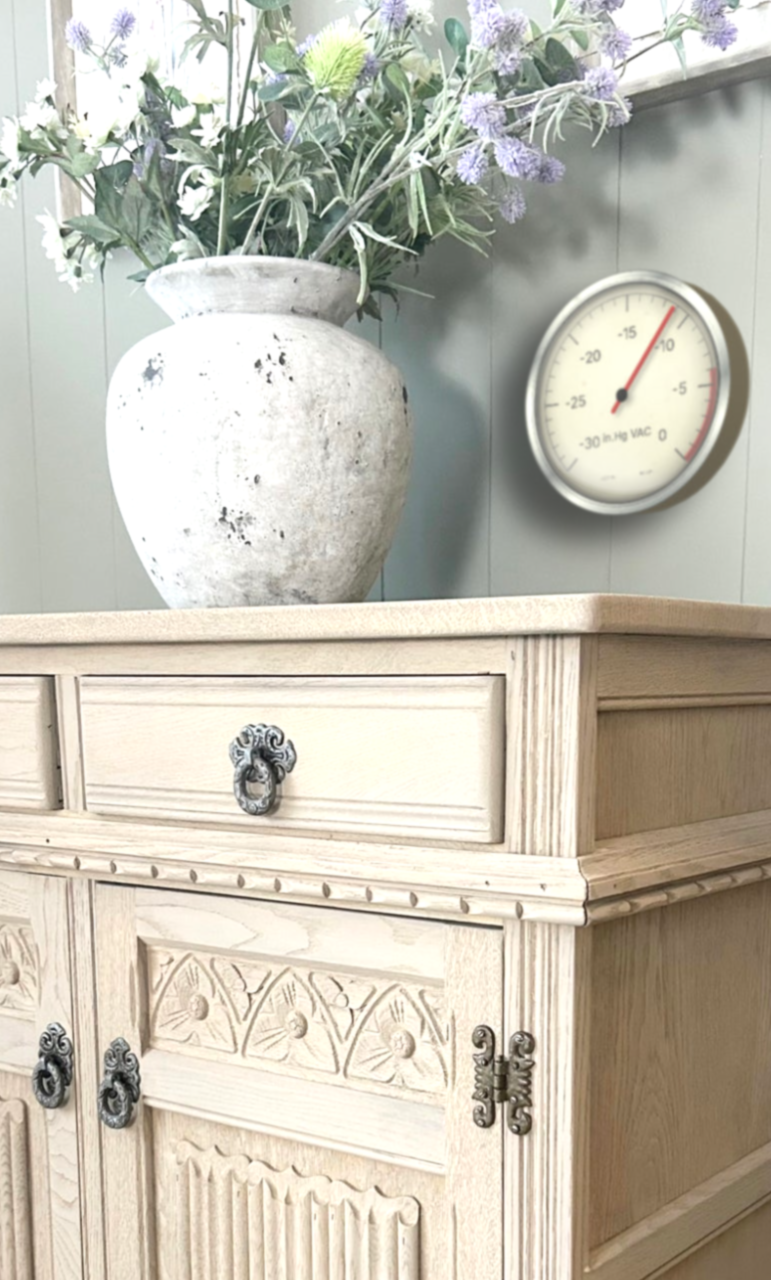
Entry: -11 inHg
